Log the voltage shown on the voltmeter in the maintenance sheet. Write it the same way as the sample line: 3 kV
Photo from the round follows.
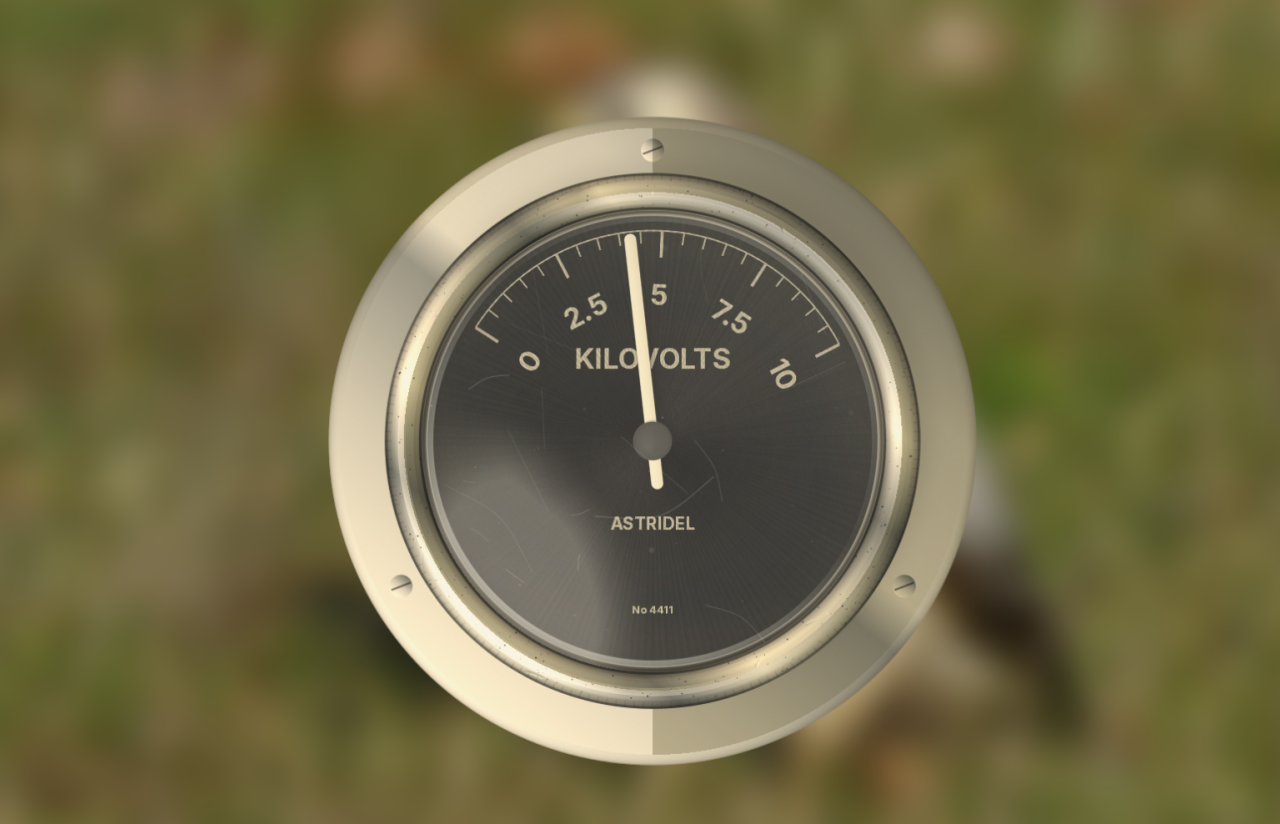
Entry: 4.25 kV
